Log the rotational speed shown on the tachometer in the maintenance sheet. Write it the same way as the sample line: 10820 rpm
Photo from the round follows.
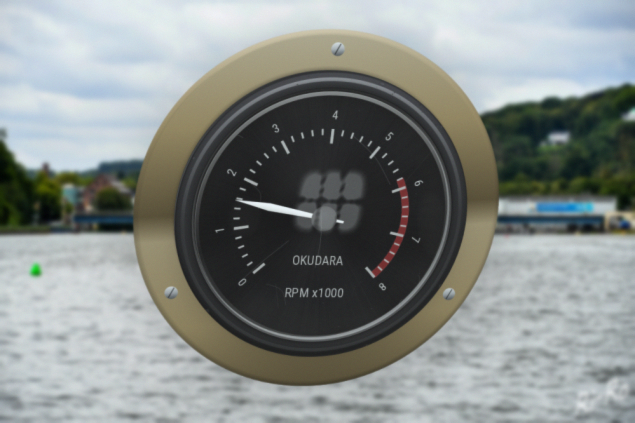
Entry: 1600 rpm
